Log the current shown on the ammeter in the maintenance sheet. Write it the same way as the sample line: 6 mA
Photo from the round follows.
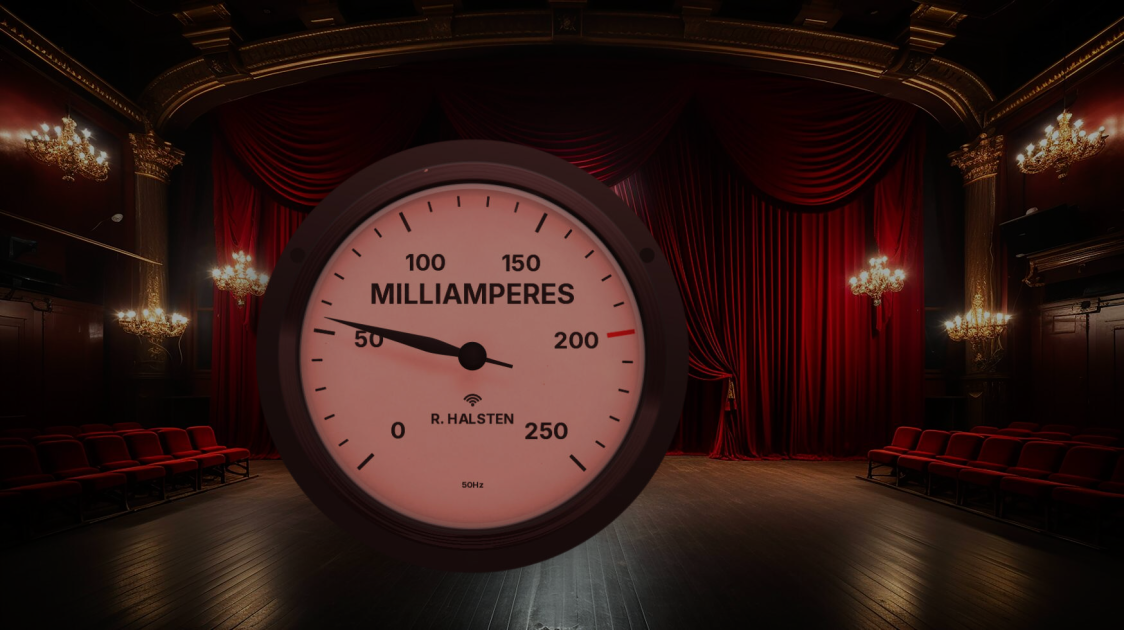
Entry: 55 mA
